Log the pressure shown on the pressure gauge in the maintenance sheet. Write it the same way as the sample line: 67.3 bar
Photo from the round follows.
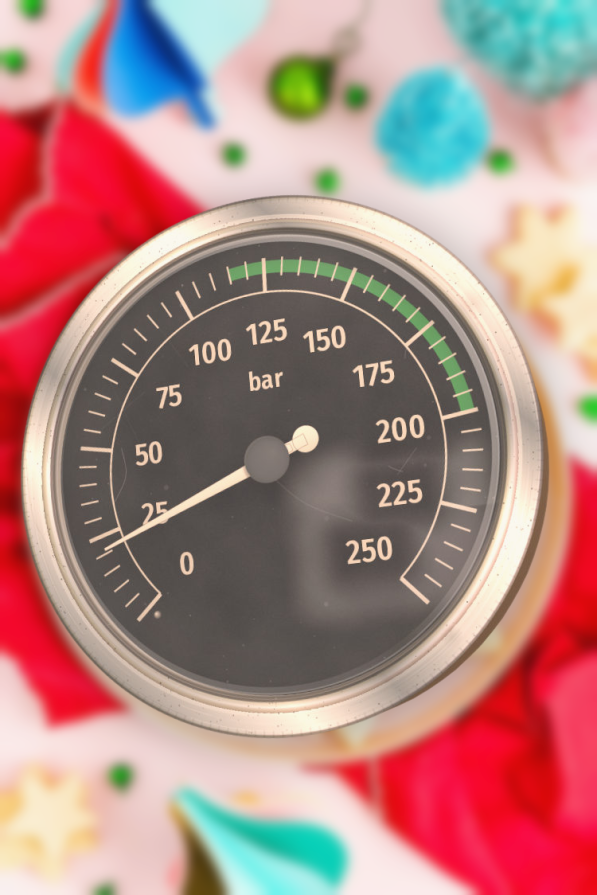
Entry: 20 bar
